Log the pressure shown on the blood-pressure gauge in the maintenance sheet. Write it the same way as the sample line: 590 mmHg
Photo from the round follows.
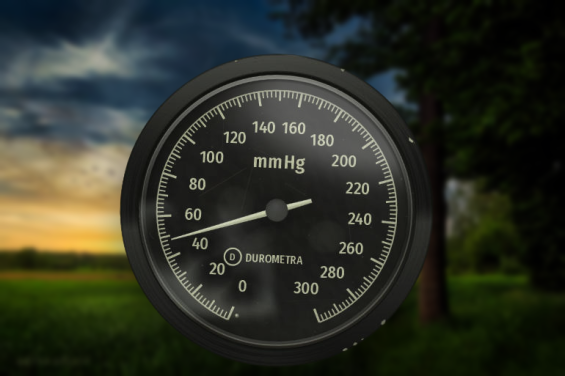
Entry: 48 mmHg
